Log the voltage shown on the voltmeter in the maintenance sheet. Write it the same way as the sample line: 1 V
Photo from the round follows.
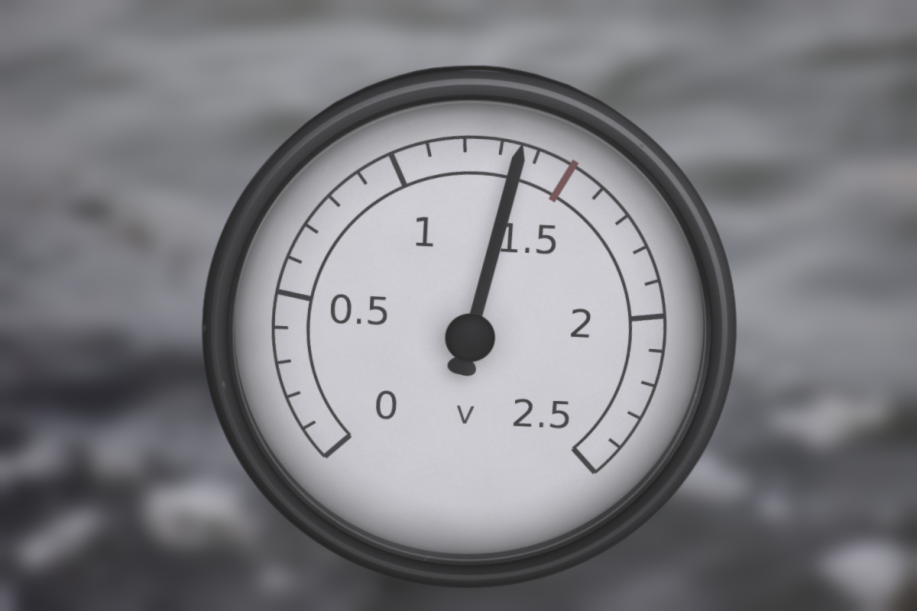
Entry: 1.35 V
